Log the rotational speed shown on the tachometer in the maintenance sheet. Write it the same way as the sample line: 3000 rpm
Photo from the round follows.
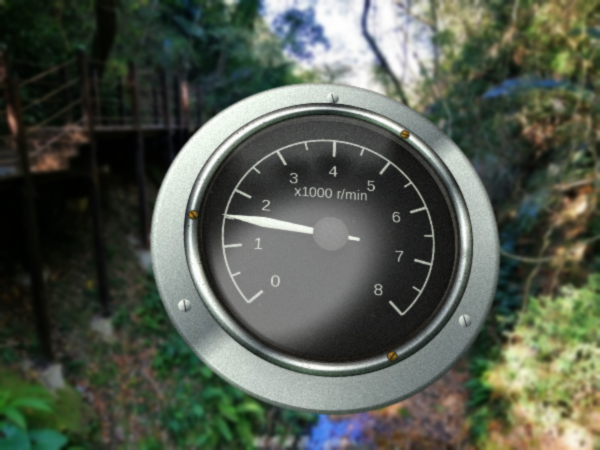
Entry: 1500 rpm
